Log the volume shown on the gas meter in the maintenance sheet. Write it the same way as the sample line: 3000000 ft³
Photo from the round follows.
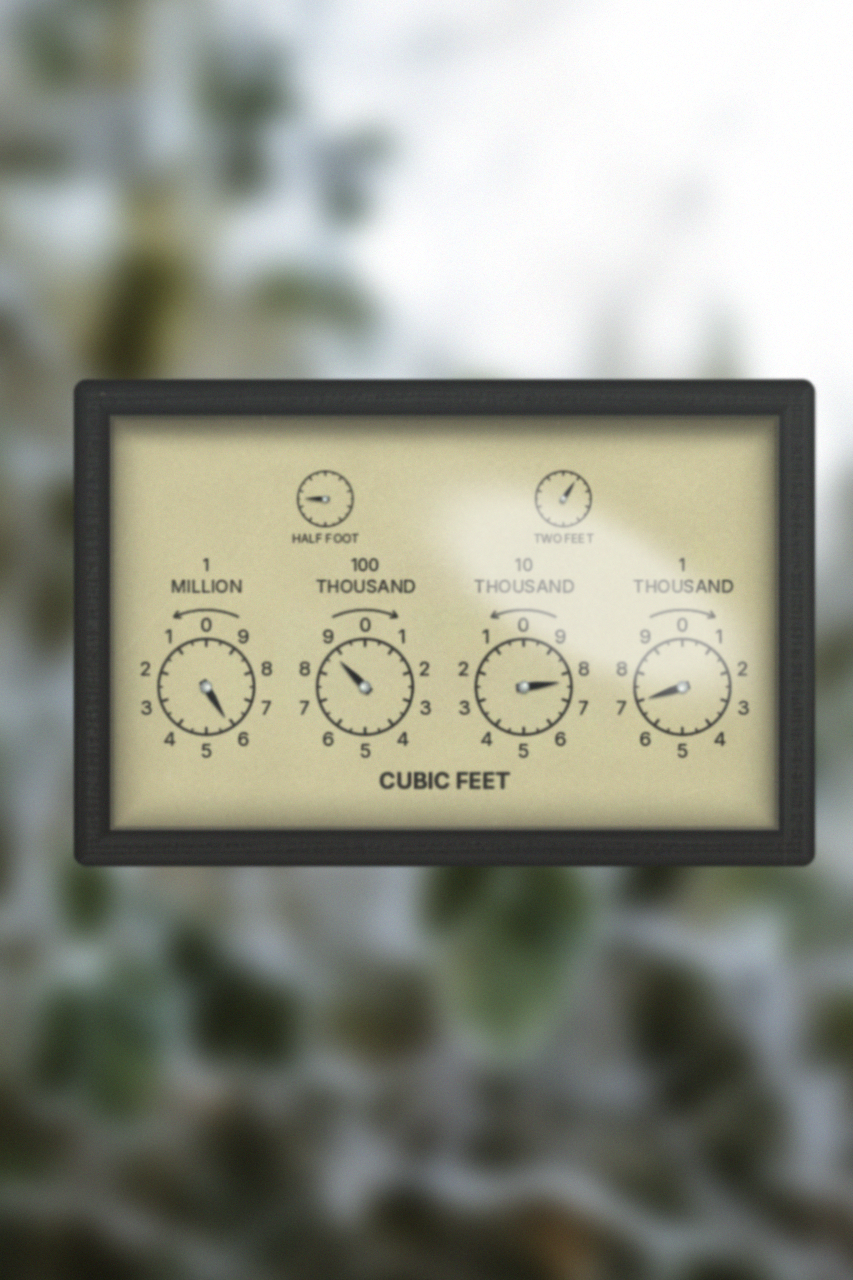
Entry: 587700 ft³
